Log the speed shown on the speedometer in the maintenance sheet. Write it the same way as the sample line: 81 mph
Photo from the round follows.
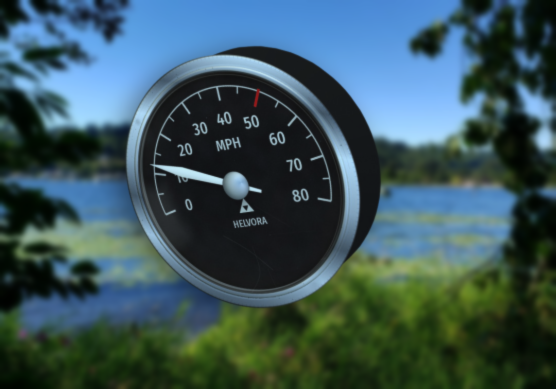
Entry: 12.5 mph
